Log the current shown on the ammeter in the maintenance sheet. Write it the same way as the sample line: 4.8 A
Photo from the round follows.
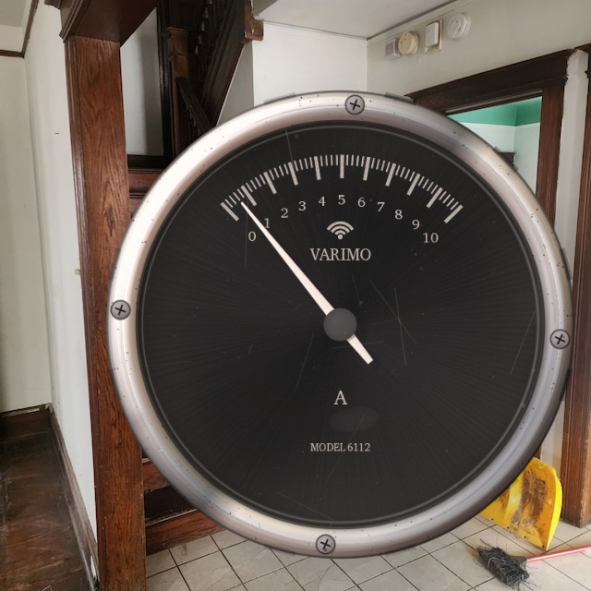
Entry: 0.6 A
